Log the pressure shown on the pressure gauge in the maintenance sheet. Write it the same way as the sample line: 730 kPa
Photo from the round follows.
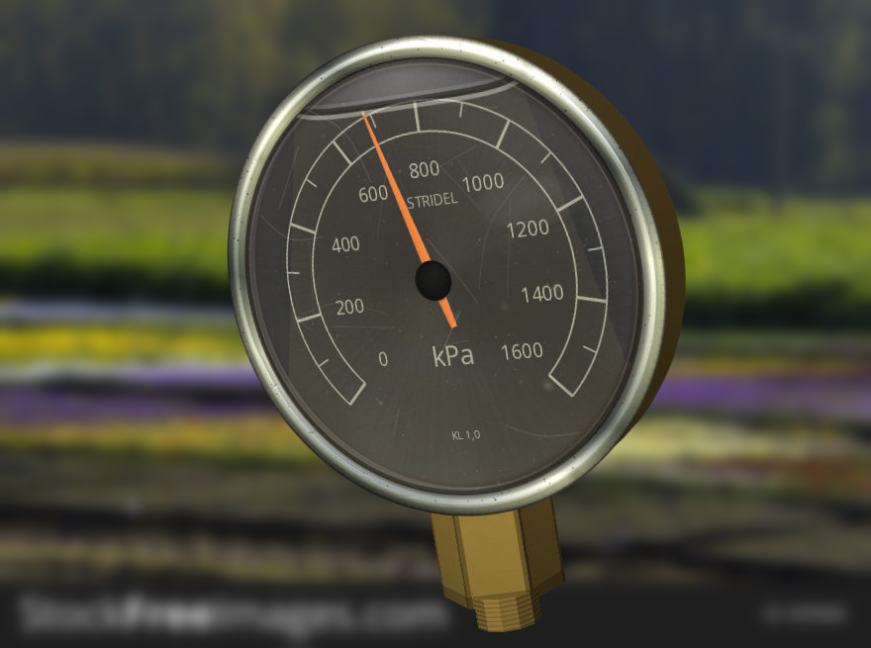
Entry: 700 kPa
